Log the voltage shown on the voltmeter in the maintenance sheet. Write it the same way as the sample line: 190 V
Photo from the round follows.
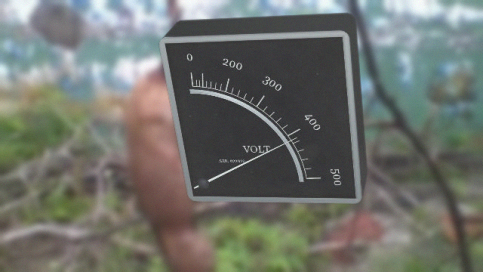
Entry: 410 V
